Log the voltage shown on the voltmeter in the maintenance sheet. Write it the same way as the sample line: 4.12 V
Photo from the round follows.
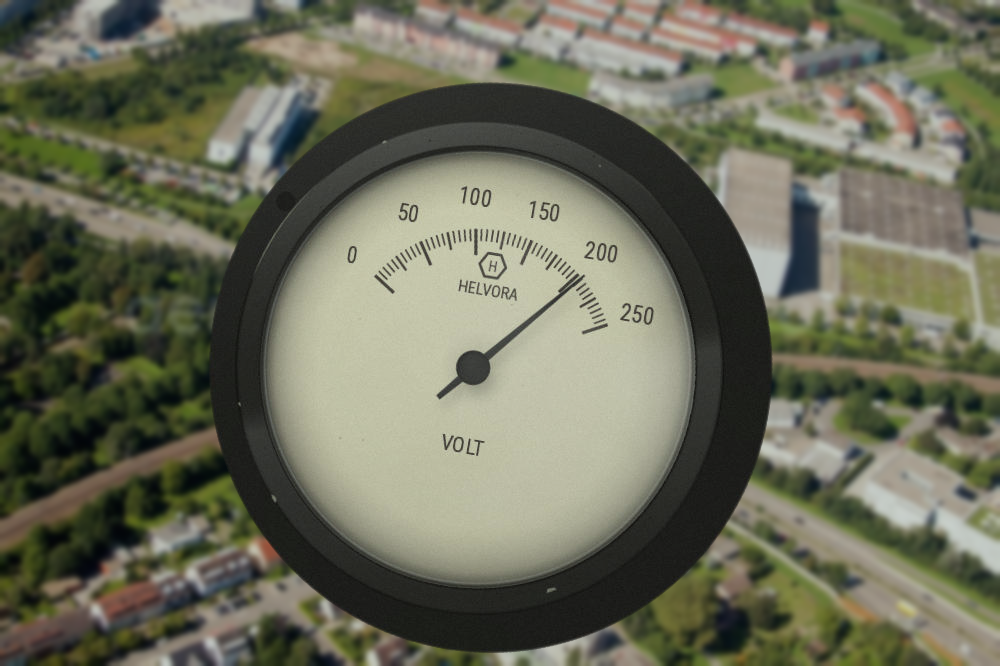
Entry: 205 V
